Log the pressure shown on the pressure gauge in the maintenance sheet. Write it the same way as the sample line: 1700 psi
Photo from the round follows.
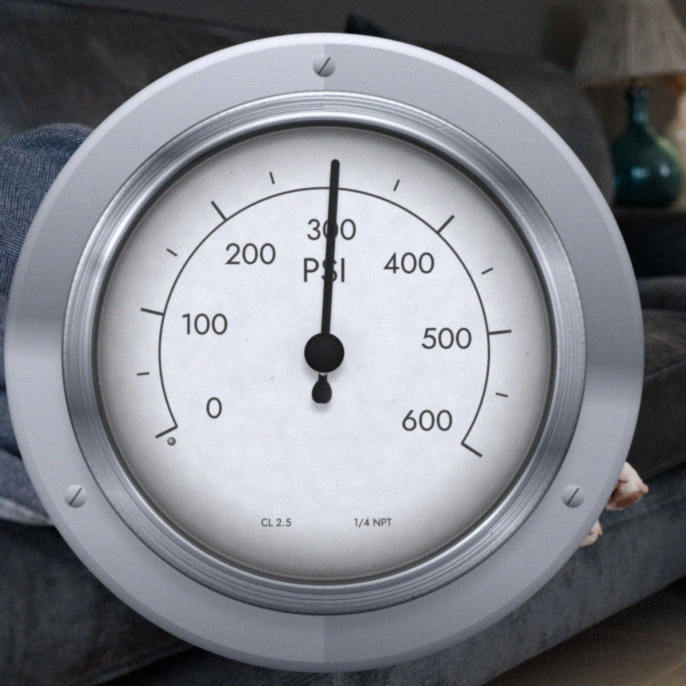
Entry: 300 psi
